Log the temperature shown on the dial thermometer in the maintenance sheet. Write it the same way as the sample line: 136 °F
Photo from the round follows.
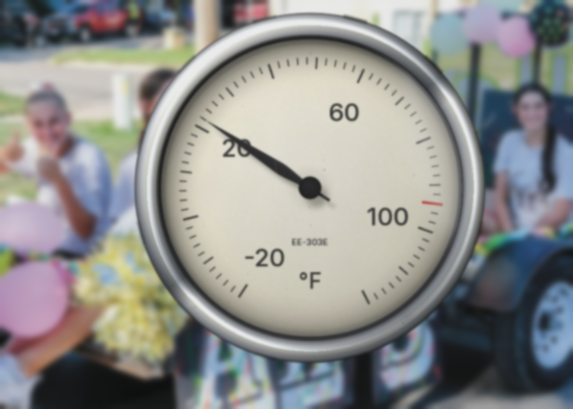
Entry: 22 °F
